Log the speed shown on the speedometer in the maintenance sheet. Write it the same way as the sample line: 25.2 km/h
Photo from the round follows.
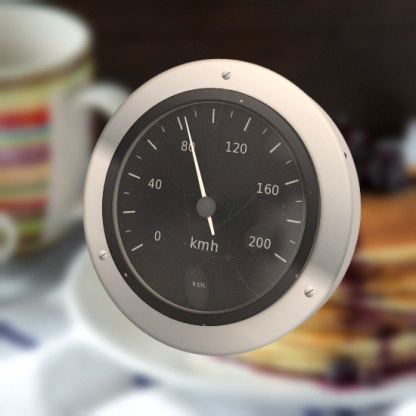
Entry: 85 km/h
